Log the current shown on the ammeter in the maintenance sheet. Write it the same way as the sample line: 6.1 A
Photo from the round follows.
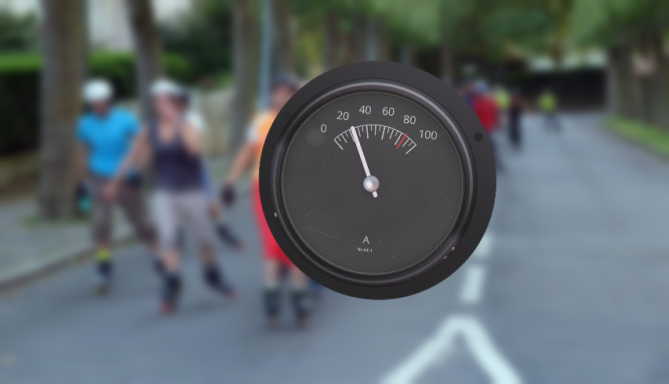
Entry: 25 A
